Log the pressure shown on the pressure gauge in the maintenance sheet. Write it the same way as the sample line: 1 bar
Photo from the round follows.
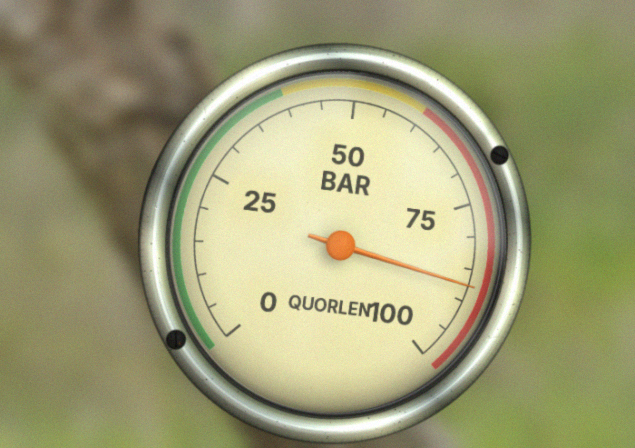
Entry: 87.5 bar
